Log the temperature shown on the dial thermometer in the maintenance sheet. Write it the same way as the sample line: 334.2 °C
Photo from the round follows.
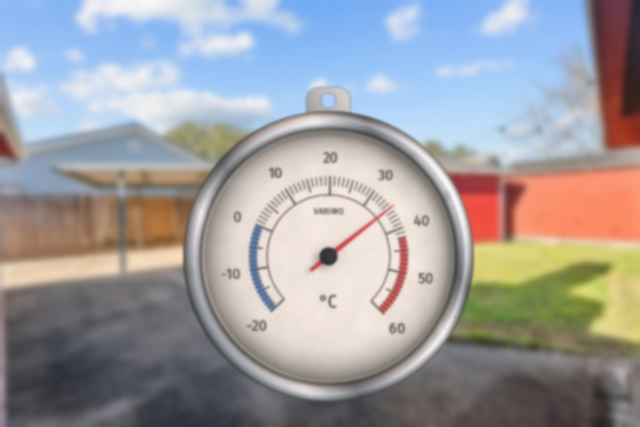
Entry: 35 °C
